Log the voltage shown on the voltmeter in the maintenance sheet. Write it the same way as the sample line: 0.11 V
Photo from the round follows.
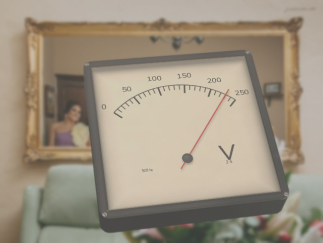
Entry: 230 V
